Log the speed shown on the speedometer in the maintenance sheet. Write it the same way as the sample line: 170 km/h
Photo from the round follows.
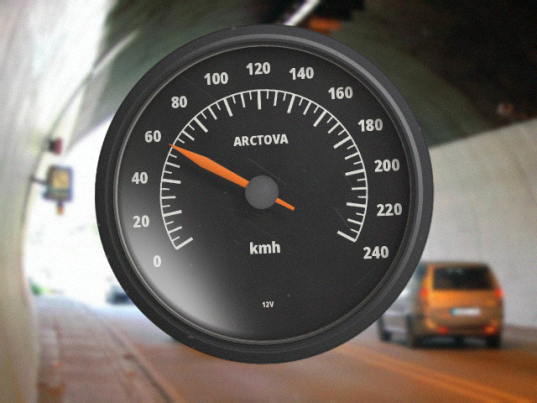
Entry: 60 km/h
